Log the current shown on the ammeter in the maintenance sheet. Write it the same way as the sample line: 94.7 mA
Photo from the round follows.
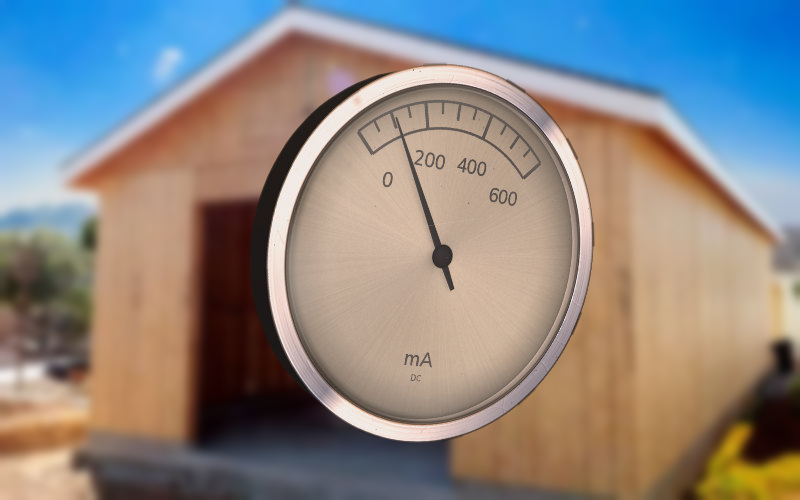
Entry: 100 mA
